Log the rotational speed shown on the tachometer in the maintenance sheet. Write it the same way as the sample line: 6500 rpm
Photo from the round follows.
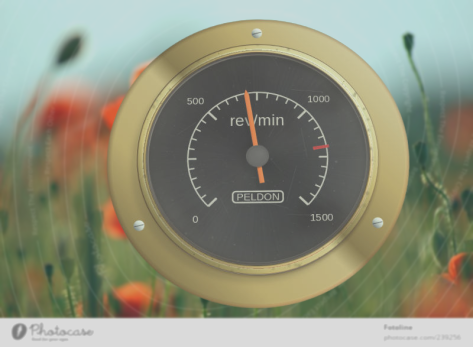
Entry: 700 rpm
